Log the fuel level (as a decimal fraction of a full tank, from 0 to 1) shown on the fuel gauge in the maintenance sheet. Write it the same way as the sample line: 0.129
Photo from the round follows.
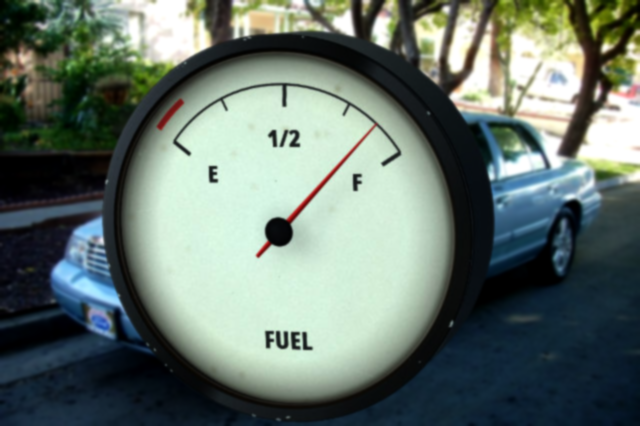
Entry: 0.875
